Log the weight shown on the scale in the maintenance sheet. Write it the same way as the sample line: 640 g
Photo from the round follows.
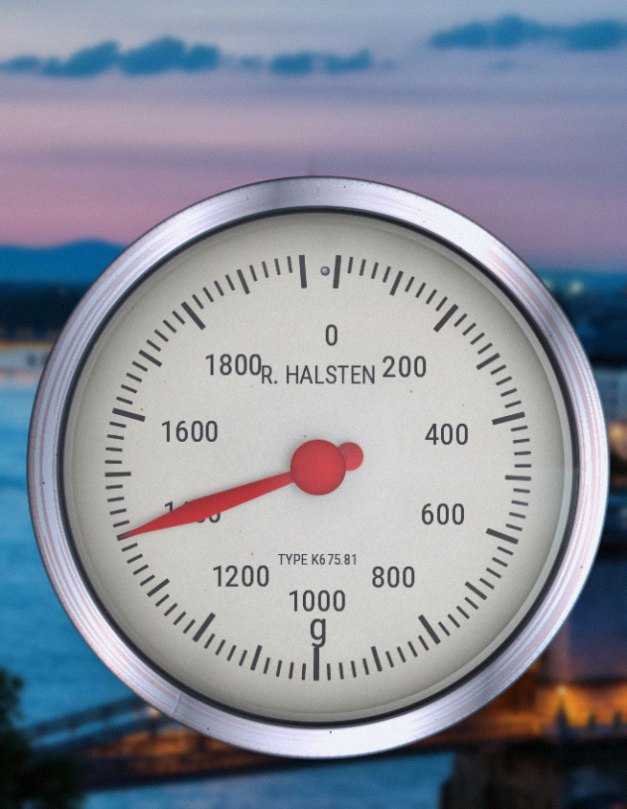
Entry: 1400 g
